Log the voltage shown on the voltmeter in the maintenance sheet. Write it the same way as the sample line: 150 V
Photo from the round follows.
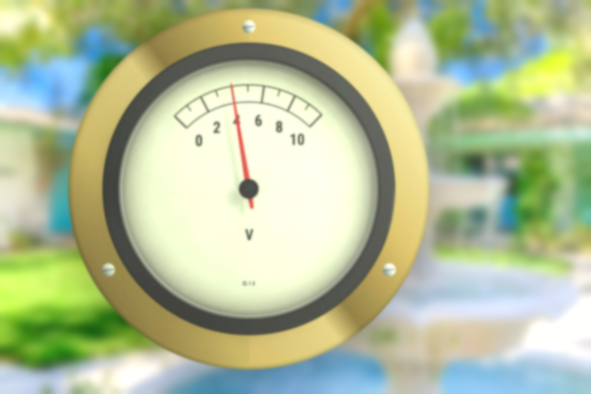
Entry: 4 V
